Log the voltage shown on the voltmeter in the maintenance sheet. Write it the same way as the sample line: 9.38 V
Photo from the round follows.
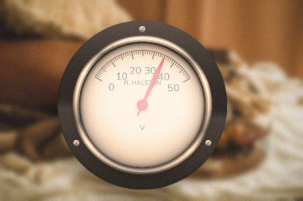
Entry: 35 V
